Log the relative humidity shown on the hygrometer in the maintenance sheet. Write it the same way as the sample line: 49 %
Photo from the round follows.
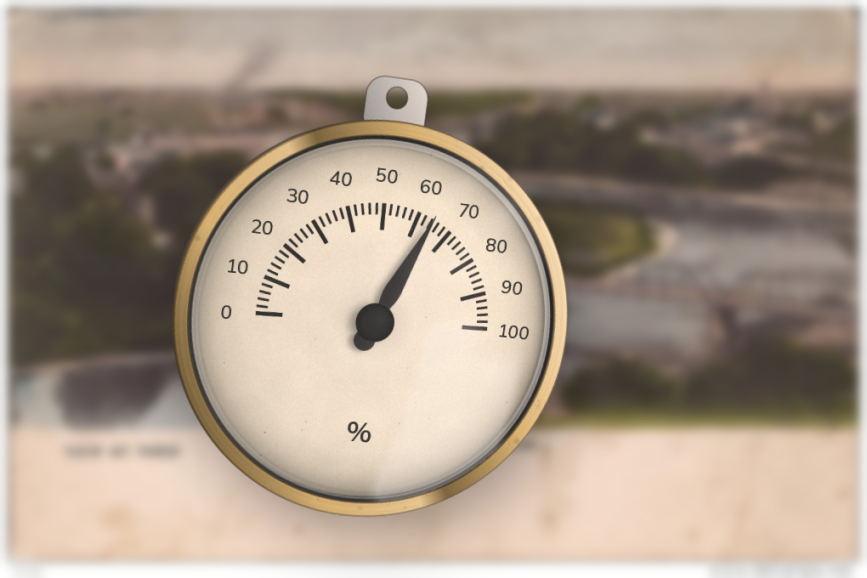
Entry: 64 %
